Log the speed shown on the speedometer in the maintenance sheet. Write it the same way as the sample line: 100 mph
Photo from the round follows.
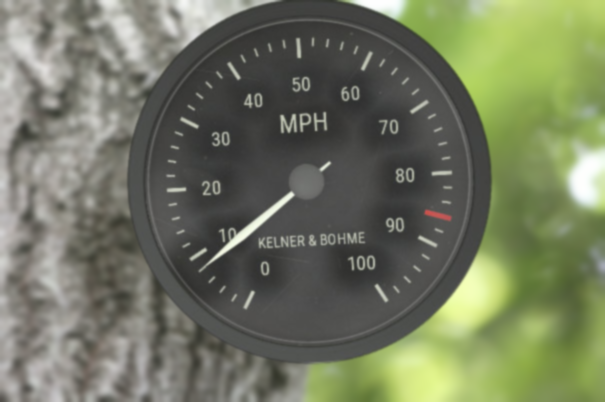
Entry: 8 mph
